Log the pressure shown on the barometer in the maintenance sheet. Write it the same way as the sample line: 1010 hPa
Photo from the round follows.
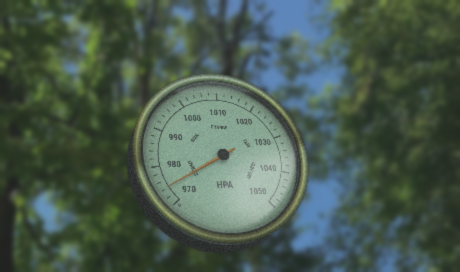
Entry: 974 hPa
